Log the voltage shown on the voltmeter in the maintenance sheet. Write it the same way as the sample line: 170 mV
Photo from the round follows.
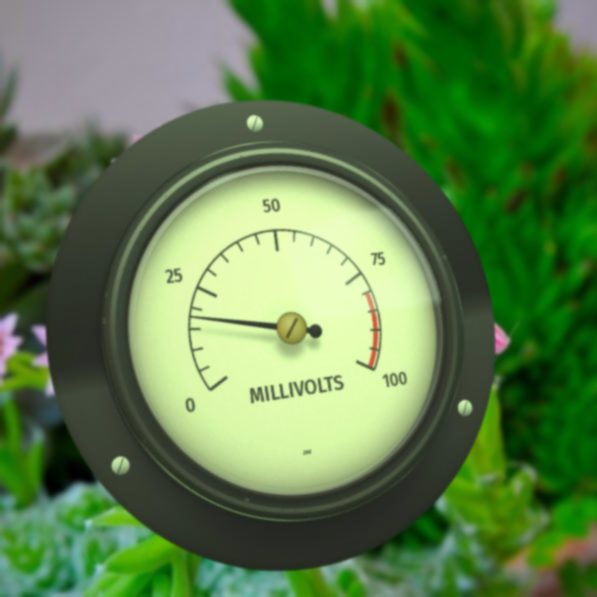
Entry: 17.5 mV
